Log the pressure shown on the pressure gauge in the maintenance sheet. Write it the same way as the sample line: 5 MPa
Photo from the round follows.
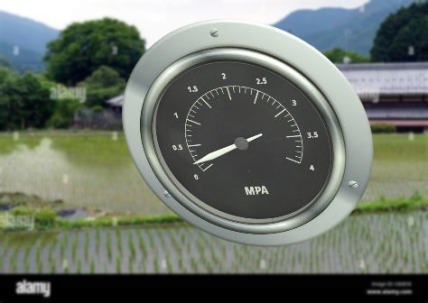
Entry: 0.2 MPa
